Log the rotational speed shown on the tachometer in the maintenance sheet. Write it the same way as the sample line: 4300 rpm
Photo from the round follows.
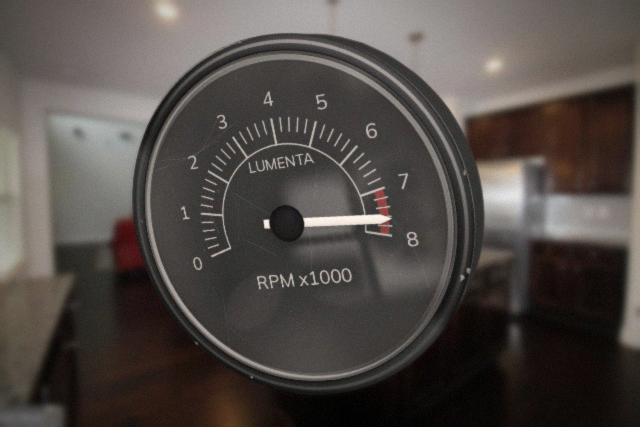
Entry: 7600 rpm
